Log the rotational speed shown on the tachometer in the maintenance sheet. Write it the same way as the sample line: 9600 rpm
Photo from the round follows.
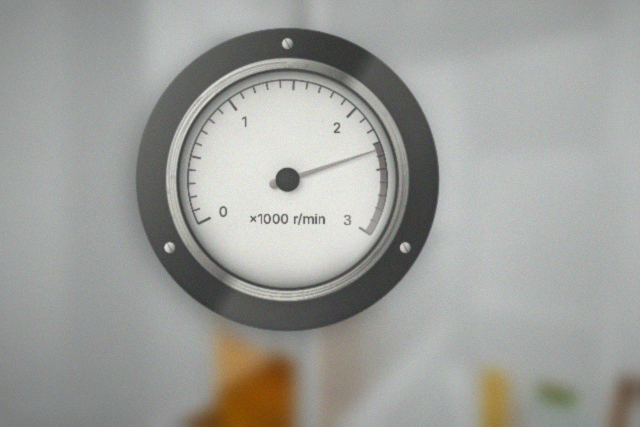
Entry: 2350 rpm
